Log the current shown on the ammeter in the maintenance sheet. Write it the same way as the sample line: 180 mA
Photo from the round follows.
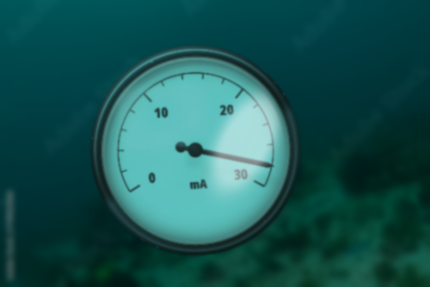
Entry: 28 mA
